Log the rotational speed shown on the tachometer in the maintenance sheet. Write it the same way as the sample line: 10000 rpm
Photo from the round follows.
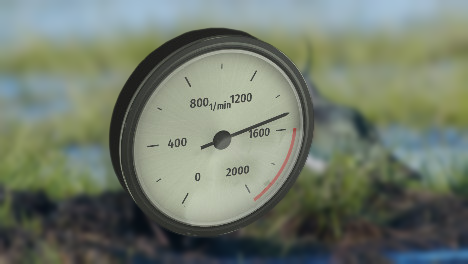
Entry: 1500 rpm
